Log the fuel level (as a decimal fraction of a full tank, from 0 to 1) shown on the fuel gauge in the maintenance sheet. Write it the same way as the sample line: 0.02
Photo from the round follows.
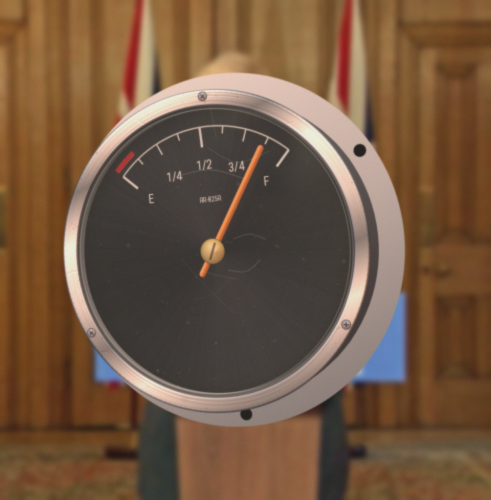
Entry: 0.875
